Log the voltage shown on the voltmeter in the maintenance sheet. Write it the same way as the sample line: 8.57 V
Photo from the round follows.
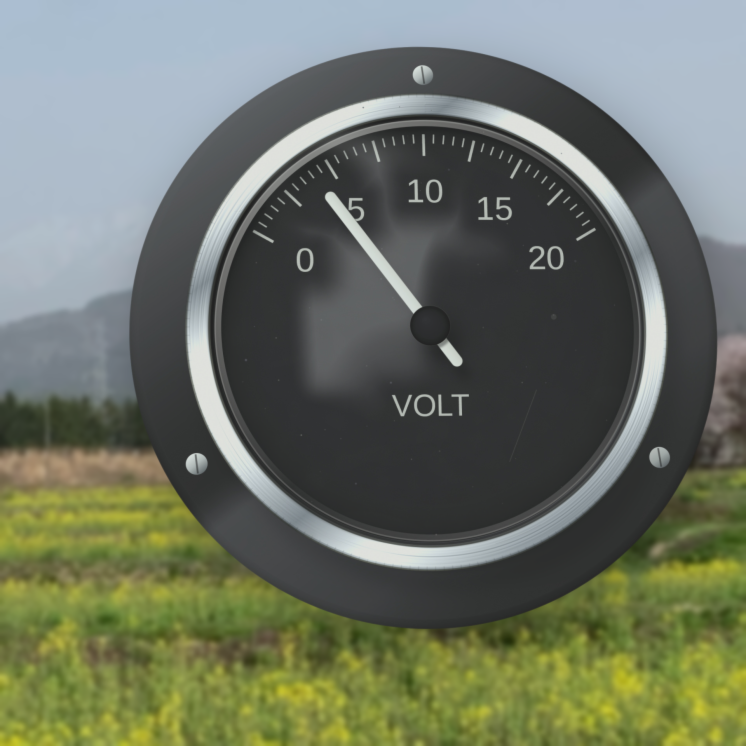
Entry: 4 V
